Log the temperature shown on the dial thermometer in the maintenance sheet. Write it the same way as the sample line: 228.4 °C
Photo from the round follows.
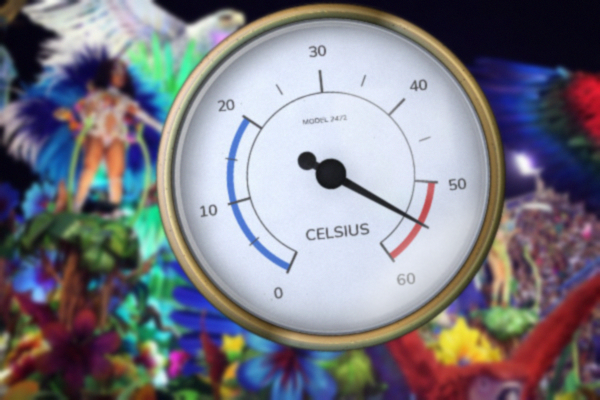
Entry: 55 °C
